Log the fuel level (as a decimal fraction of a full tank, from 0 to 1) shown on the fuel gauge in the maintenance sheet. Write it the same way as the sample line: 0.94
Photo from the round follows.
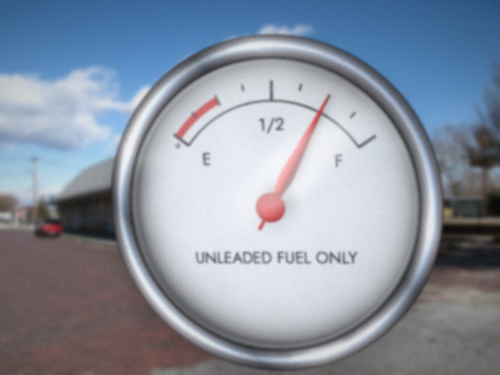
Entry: 0.75
